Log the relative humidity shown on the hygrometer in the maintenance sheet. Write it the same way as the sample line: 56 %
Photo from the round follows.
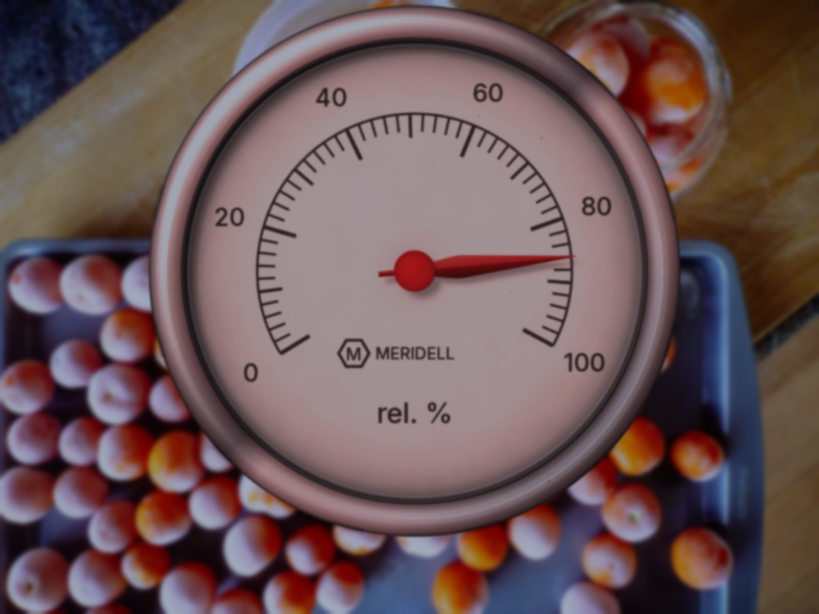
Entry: 86 %
